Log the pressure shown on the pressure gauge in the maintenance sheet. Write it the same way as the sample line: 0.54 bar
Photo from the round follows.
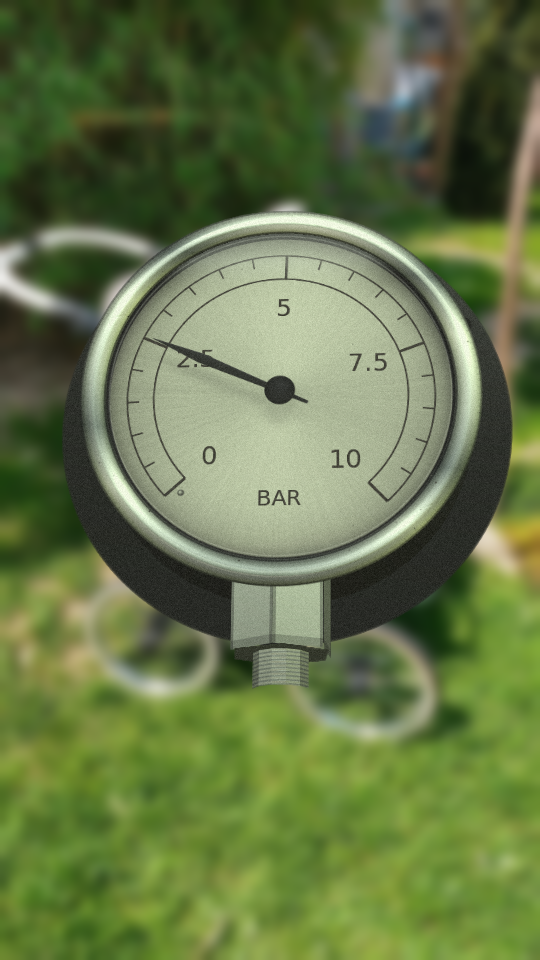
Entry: 2.5 bar
